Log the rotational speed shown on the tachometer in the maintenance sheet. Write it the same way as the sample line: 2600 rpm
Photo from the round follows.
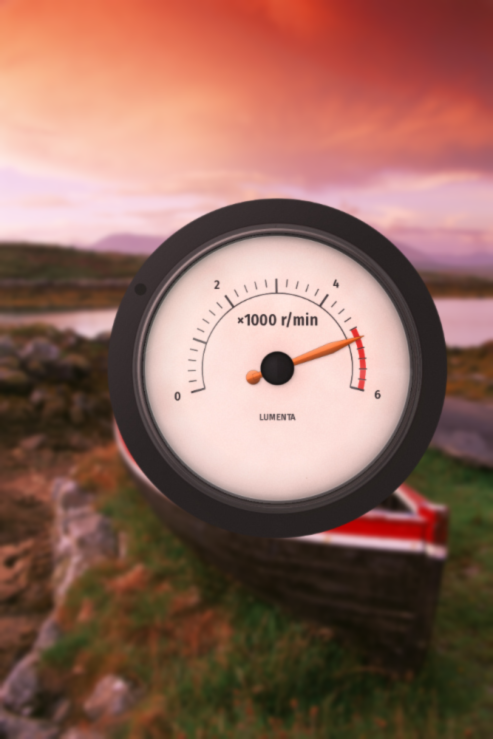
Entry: 5000 rpm
